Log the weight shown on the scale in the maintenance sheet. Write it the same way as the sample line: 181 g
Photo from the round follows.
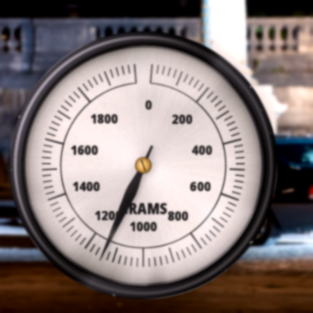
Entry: 1140 g
